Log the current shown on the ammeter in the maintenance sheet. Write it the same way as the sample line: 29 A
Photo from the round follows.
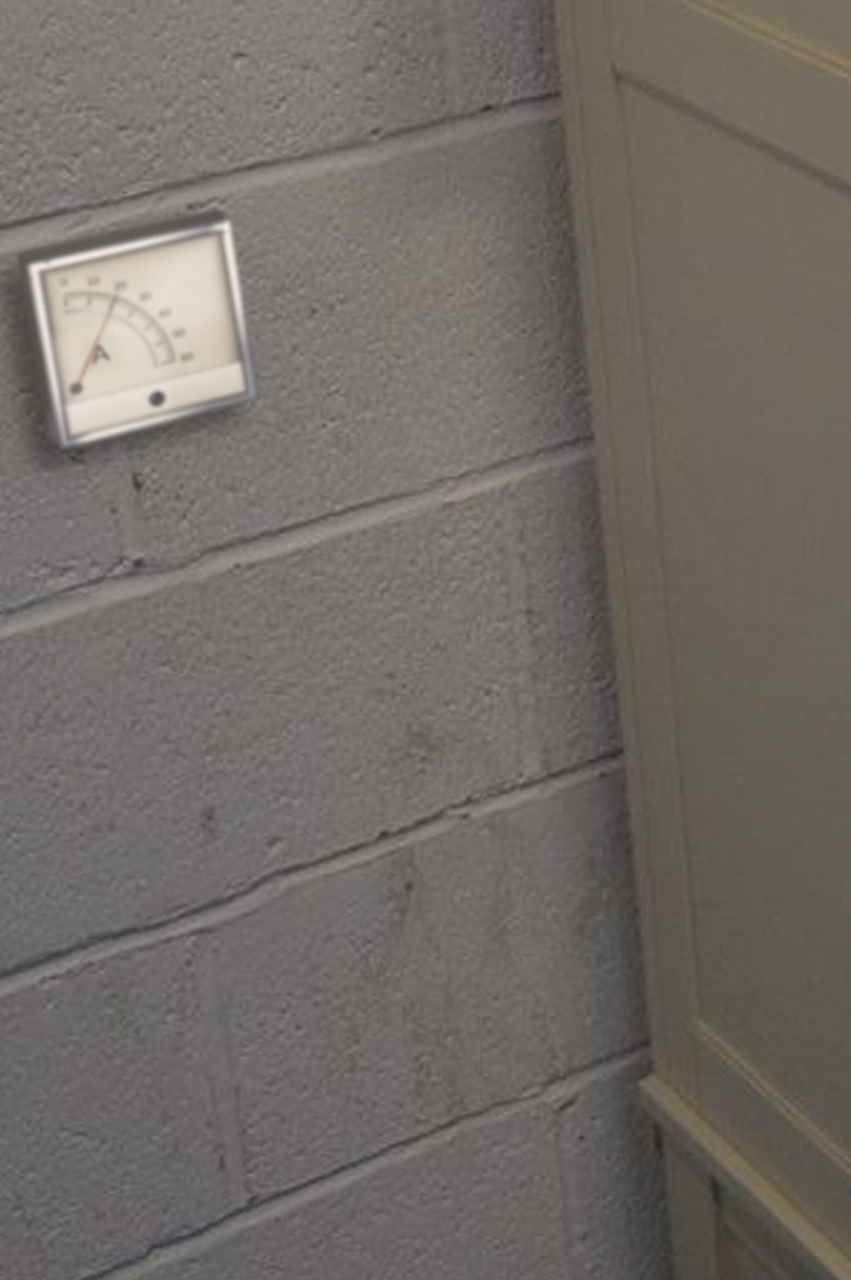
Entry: 20 A
